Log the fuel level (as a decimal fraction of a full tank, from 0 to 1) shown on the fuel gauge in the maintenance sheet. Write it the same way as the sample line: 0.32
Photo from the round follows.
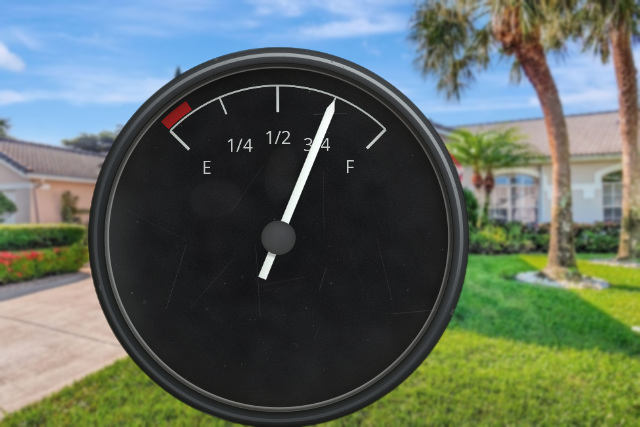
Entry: 0.75
